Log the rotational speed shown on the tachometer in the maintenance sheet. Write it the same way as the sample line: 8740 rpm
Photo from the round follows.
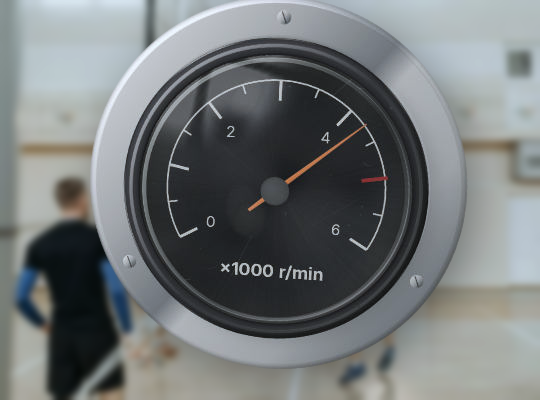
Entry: 4250 rpm
